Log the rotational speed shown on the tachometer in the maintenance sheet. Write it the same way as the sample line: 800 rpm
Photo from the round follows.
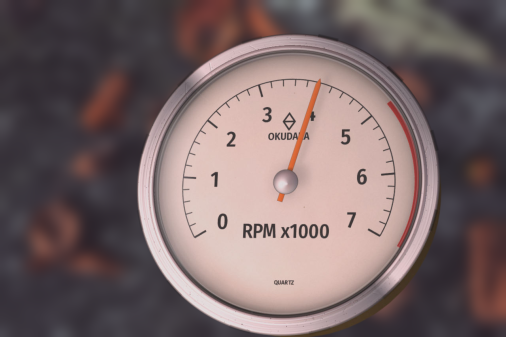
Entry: 4000 rpm
